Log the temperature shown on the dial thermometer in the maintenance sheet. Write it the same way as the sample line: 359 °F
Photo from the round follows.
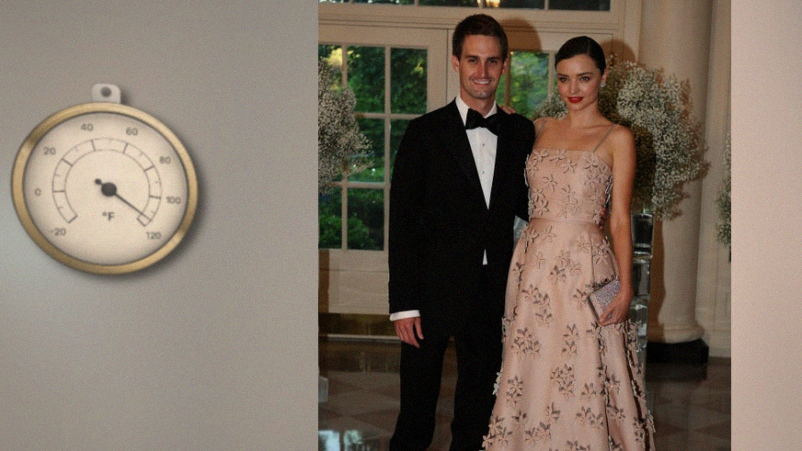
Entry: 115 °F
